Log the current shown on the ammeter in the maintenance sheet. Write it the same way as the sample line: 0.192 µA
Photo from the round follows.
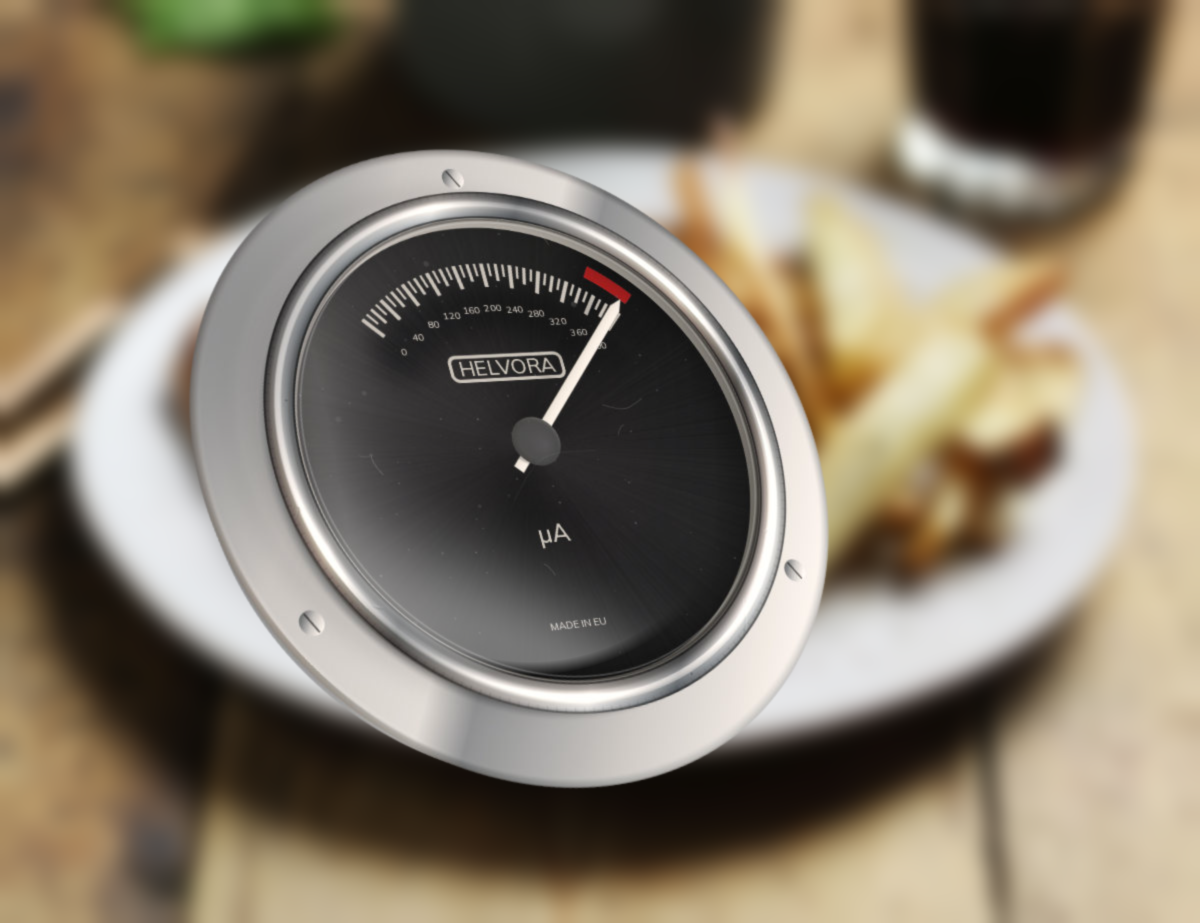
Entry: 390 µA
